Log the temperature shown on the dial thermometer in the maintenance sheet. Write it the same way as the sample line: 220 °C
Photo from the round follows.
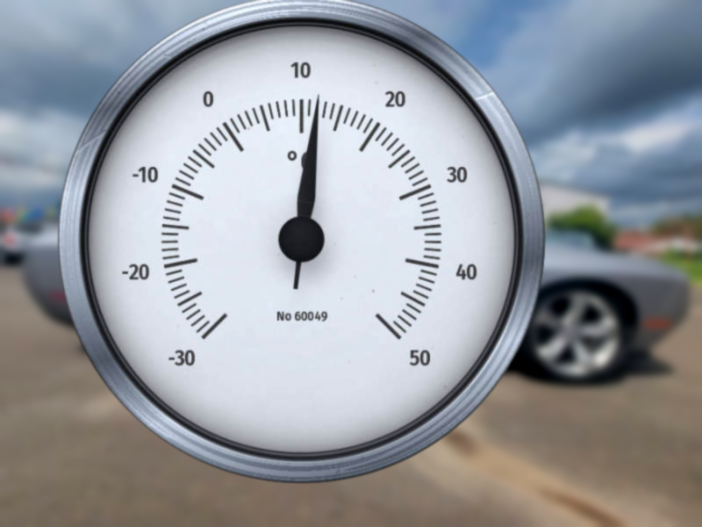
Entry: 12 °C
